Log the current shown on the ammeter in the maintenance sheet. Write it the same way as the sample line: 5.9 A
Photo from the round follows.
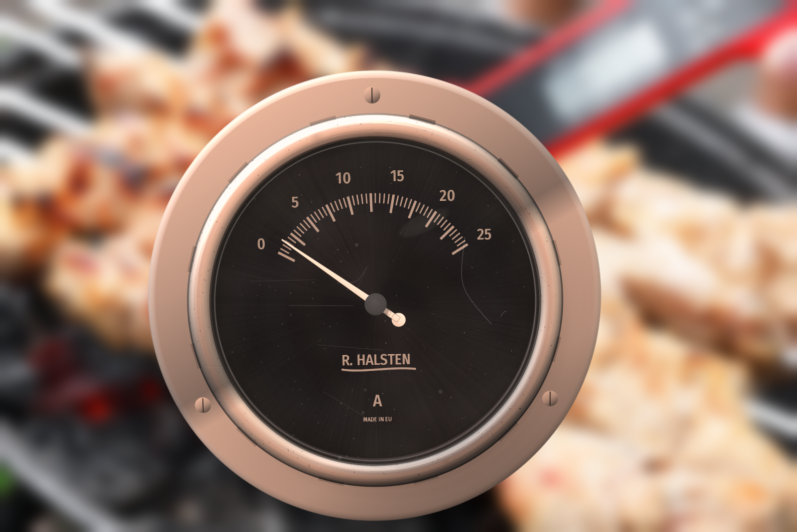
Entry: 1.5 A
